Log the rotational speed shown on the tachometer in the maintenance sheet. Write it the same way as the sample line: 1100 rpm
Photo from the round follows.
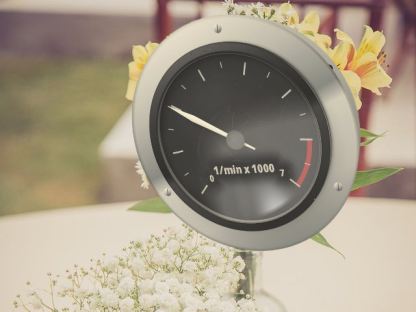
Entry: 2000 rpm
